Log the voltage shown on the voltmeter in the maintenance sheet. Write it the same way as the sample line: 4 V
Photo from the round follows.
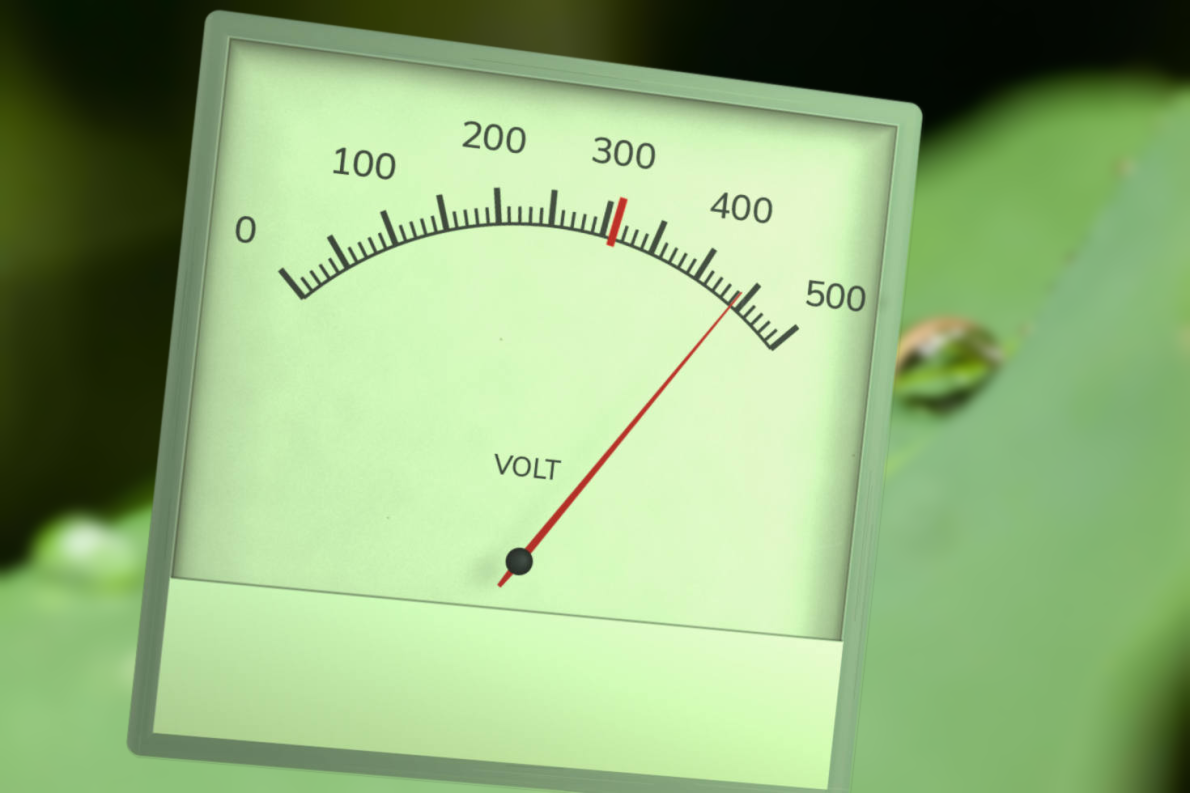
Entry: 440 V
